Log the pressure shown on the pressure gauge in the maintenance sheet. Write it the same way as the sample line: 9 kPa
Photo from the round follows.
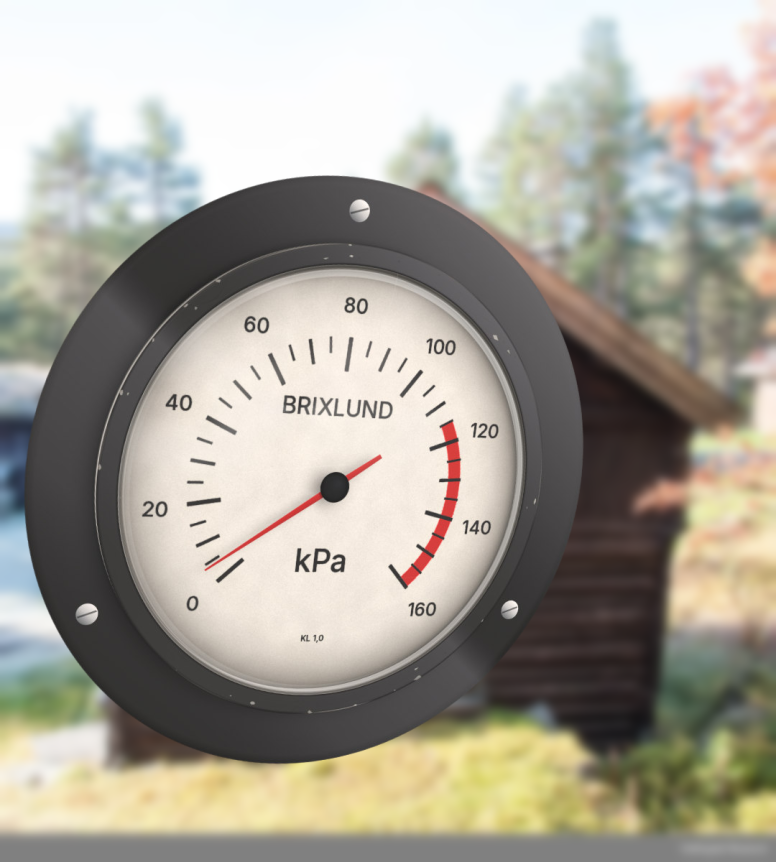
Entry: 5 kPa
